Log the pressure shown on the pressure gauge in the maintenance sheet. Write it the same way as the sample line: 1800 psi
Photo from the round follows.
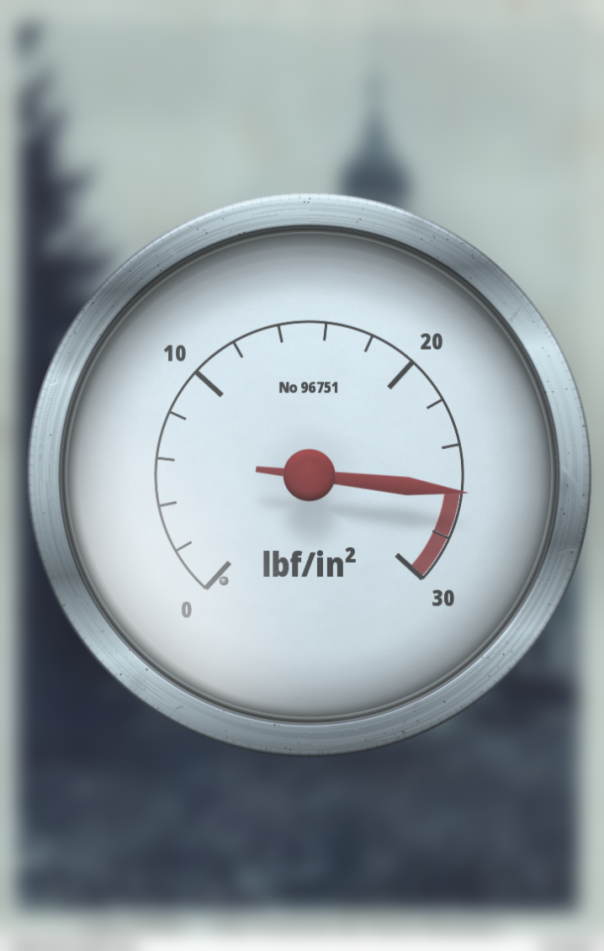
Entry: 26 psi
